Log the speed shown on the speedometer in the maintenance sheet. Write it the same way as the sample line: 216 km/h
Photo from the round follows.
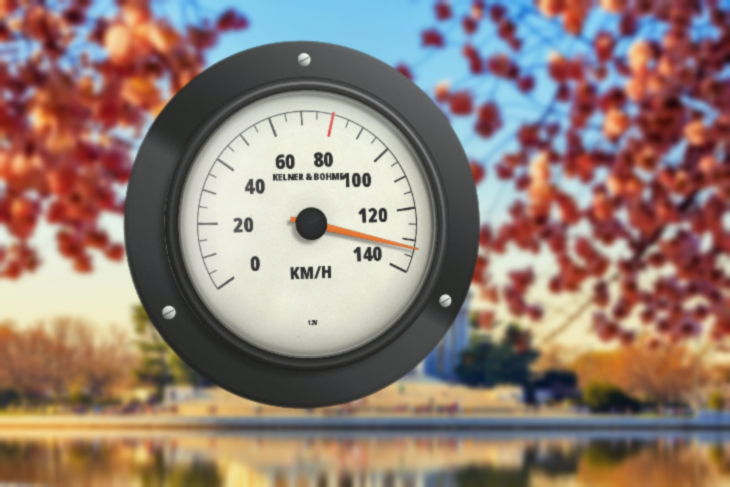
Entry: 132.5 km/h
